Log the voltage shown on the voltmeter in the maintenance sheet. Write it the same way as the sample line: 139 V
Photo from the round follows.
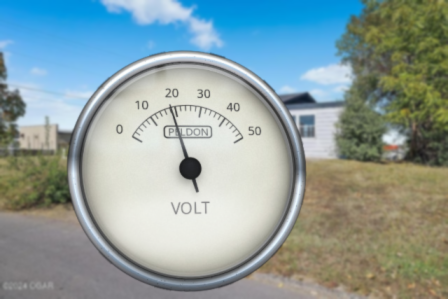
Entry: 18 V
